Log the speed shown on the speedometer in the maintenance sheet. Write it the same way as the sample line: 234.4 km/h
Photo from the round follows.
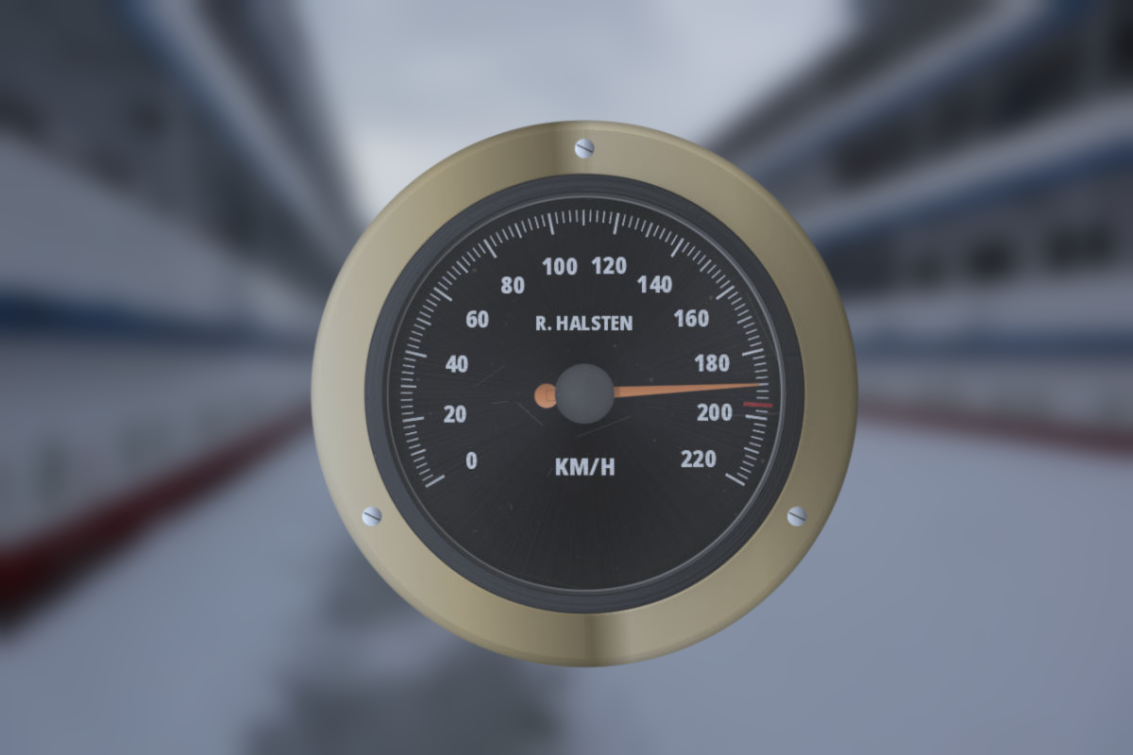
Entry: 190 km/h
